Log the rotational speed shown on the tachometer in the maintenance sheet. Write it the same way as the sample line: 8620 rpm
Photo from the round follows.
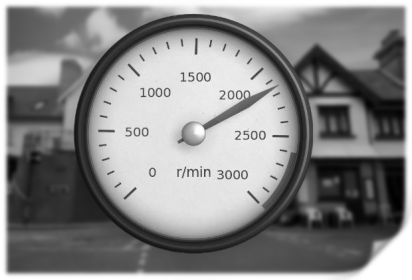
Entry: 2150 rpm
